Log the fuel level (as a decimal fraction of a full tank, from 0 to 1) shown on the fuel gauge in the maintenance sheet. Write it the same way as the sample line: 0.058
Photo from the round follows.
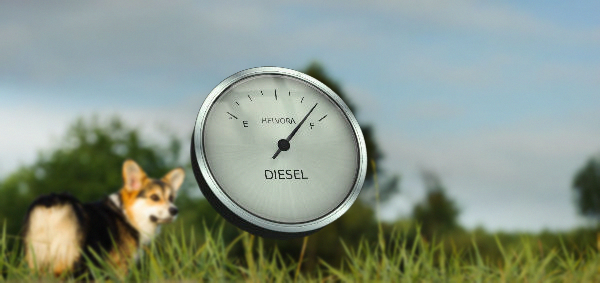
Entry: 0.875
